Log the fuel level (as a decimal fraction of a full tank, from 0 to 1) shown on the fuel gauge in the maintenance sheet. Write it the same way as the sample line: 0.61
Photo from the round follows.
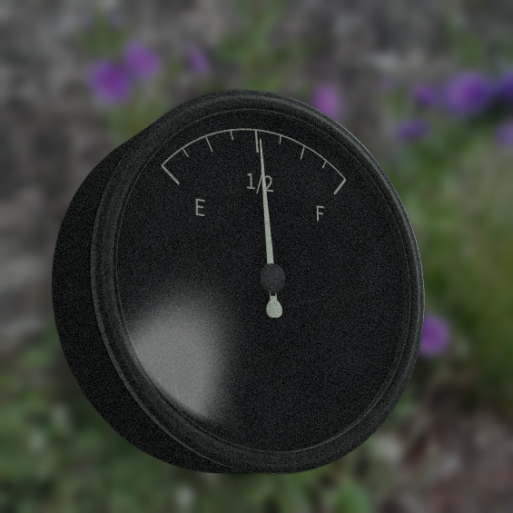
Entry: 0.5
